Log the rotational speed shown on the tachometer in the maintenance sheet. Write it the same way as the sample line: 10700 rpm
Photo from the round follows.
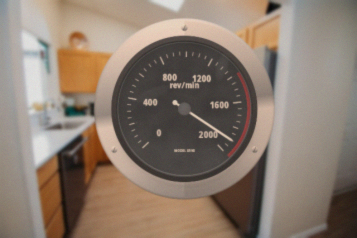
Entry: 1900 rpm
